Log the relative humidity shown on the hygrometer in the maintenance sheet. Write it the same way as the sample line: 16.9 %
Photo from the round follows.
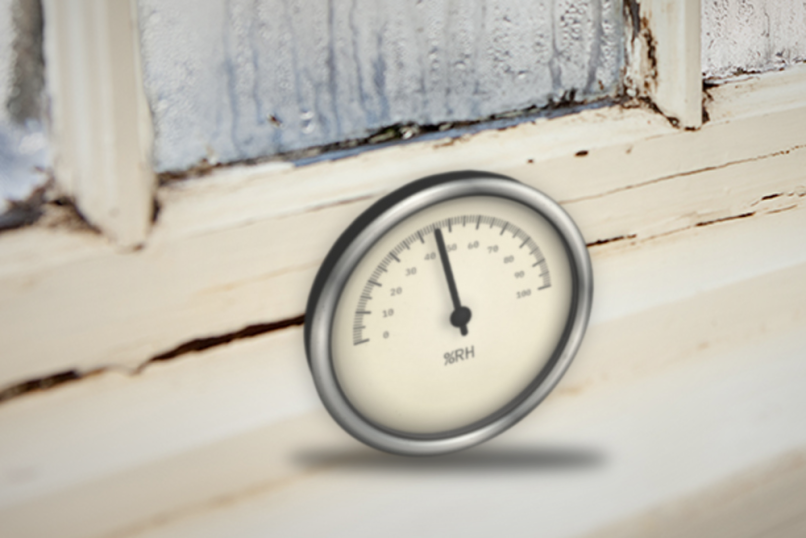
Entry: 45 %
